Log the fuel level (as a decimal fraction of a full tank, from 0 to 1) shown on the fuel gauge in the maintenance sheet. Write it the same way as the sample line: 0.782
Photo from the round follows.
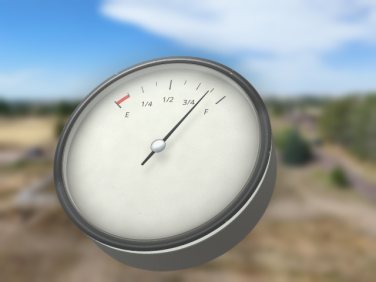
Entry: 0.875
